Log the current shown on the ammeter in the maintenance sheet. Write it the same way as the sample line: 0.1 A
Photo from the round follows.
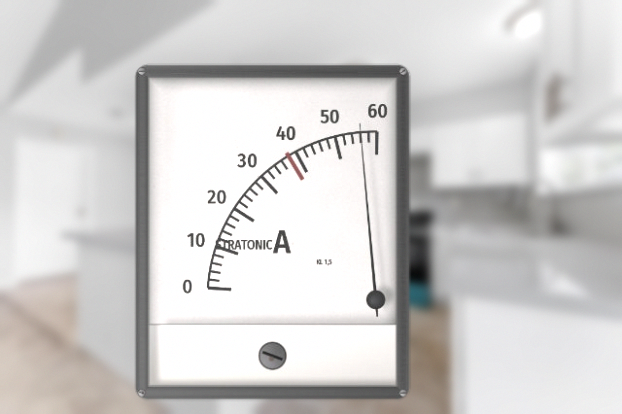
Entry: 56 A
